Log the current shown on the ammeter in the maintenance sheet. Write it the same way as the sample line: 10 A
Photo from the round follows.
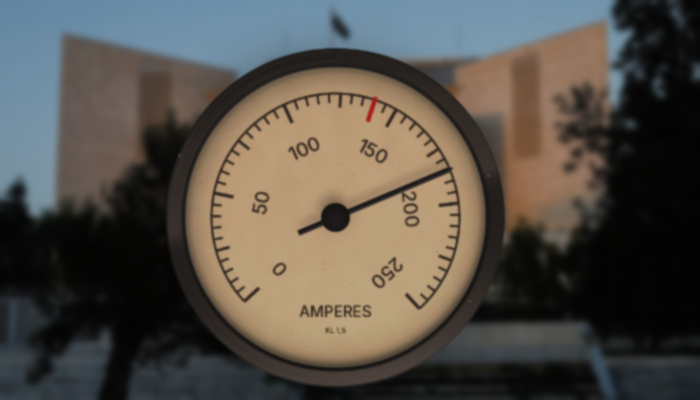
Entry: 185 A
